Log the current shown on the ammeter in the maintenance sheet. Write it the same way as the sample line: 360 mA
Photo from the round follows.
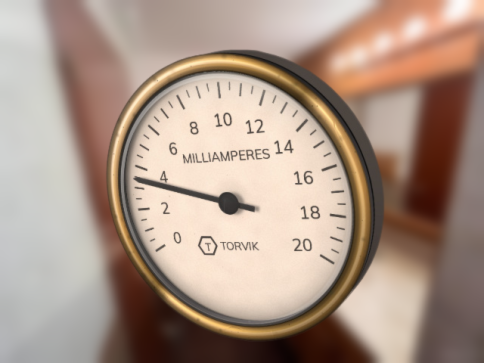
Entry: 3.5 mA
